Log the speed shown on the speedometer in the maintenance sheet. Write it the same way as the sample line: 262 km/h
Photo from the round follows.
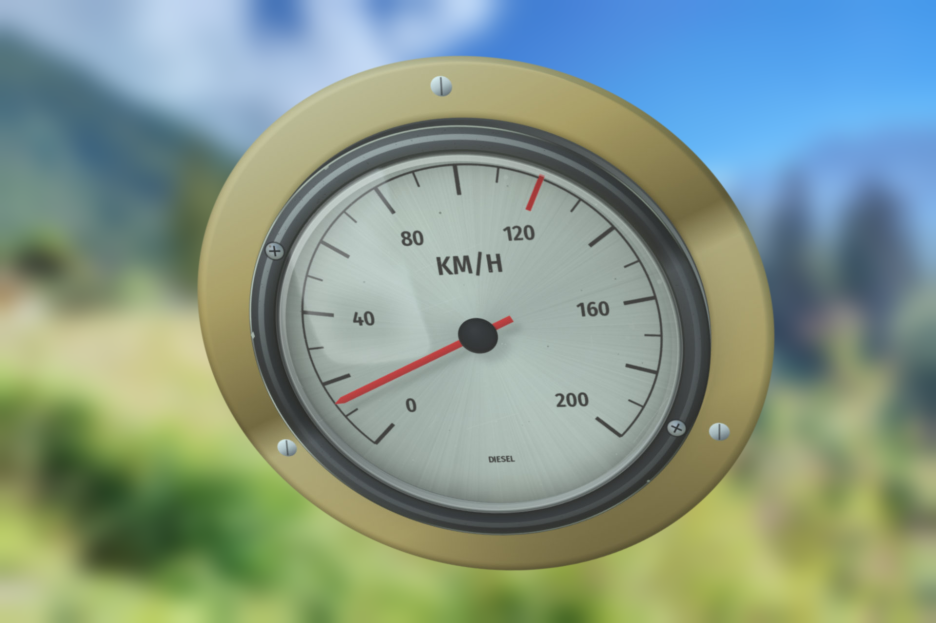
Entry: 15 km/h
